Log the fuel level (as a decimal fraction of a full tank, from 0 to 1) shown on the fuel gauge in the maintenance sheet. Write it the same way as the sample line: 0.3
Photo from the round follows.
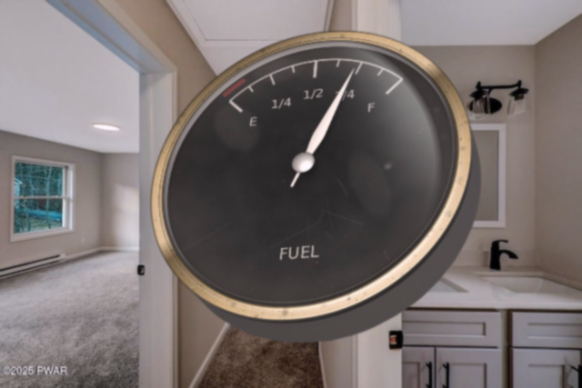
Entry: 0.75
